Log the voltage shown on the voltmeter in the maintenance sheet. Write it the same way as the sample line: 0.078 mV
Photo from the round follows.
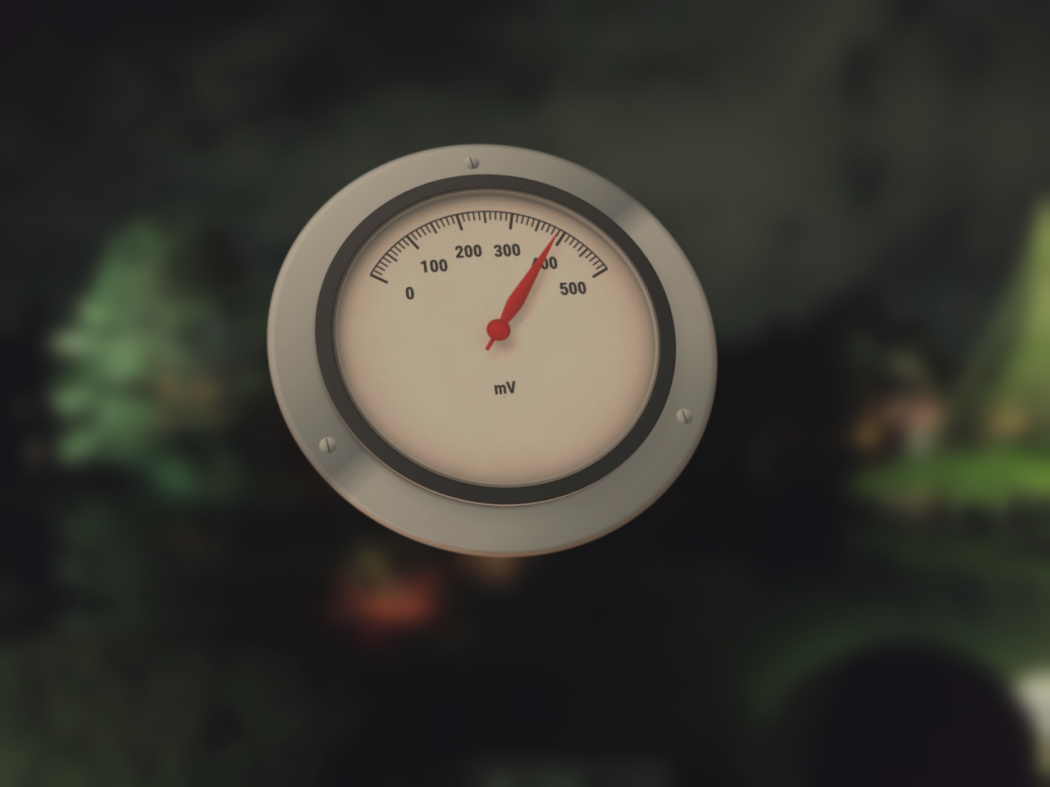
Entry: 390 mV
